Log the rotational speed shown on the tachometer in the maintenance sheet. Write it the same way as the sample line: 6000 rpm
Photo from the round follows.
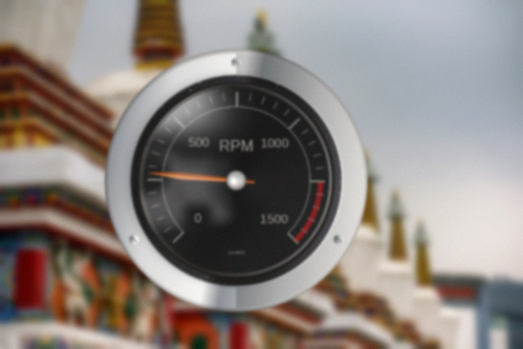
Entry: 275 rpm
